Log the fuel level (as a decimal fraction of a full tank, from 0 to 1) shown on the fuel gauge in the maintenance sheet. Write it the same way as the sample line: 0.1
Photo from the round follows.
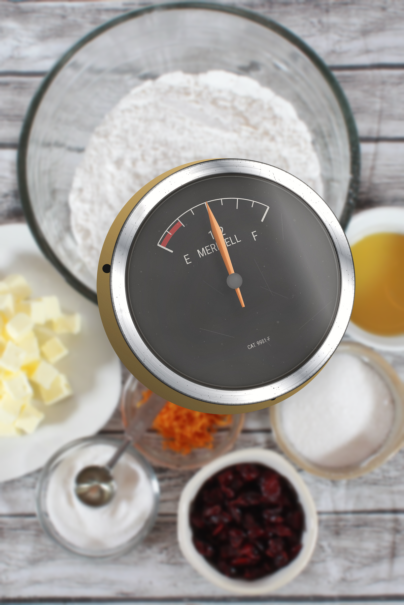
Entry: 0.5
